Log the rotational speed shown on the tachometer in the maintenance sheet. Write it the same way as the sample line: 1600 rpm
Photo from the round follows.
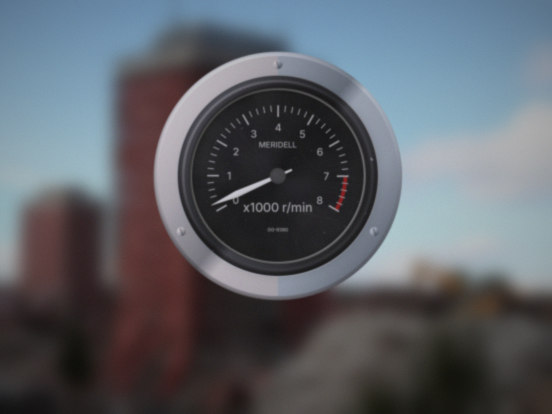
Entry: 200 rpm
